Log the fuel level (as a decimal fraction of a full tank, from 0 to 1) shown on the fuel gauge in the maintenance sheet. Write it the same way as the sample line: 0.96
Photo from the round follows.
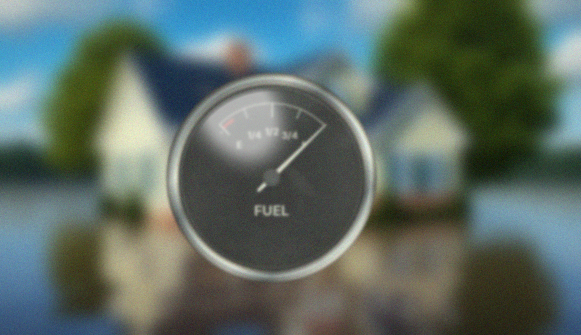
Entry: 1
